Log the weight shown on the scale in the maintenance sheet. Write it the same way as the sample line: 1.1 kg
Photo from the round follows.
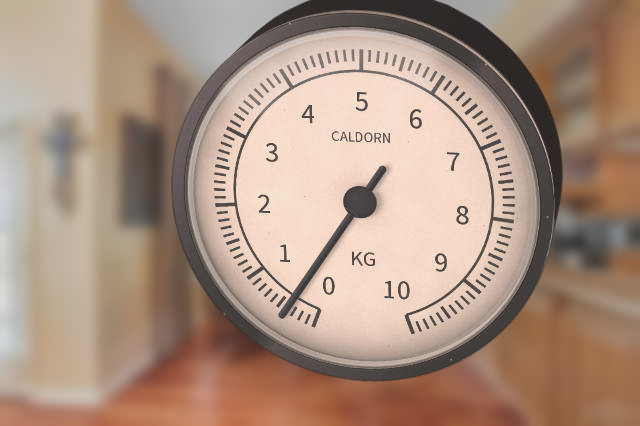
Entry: 0.4 kg
